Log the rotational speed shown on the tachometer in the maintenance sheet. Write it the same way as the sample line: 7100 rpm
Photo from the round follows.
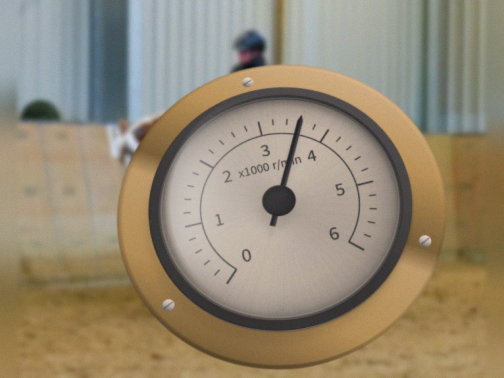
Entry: 3600 rpm
